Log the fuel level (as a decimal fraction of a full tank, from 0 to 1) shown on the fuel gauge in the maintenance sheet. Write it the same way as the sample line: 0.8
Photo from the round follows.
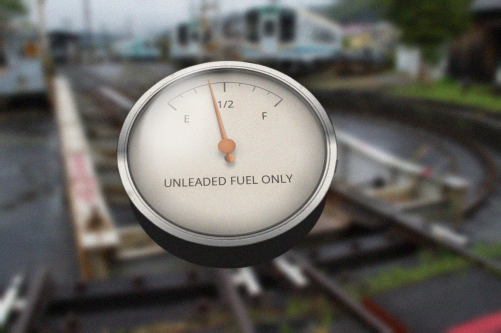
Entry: 0.375
